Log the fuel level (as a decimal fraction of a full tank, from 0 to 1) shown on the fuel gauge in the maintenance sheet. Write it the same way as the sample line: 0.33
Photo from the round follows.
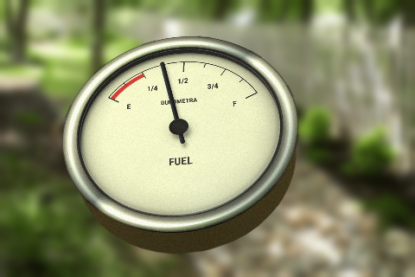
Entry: 0.375
